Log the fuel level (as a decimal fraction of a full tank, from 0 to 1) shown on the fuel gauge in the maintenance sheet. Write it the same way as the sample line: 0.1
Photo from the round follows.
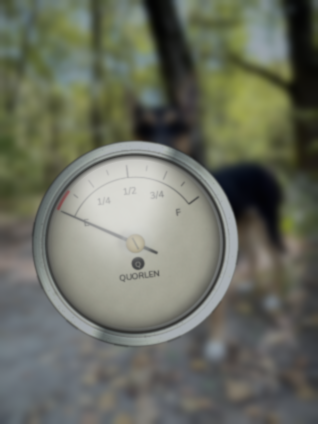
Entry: 0
